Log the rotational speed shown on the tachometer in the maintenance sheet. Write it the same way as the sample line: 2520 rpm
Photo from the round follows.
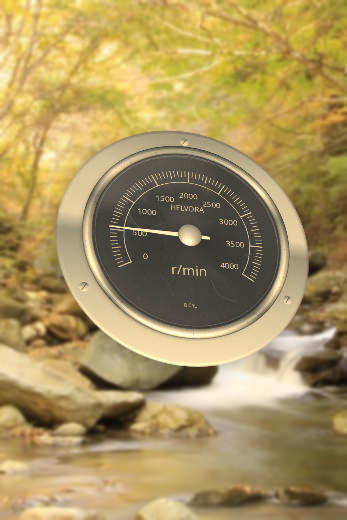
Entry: 500 rpm
